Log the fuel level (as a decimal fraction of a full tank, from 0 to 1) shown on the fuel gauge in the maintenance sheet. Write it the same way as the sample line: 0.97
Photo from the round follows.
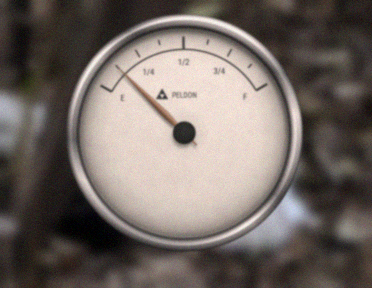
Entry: 0.125
